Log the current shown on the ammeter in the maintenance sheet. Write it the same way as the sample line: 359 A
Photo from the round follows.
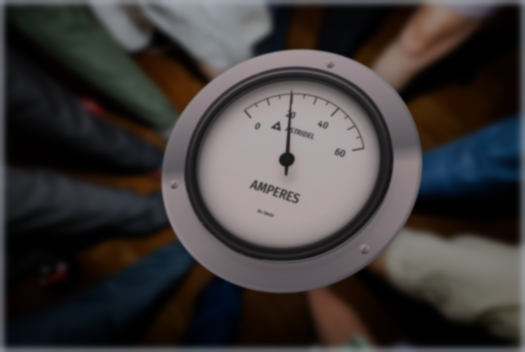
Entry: 20 A
